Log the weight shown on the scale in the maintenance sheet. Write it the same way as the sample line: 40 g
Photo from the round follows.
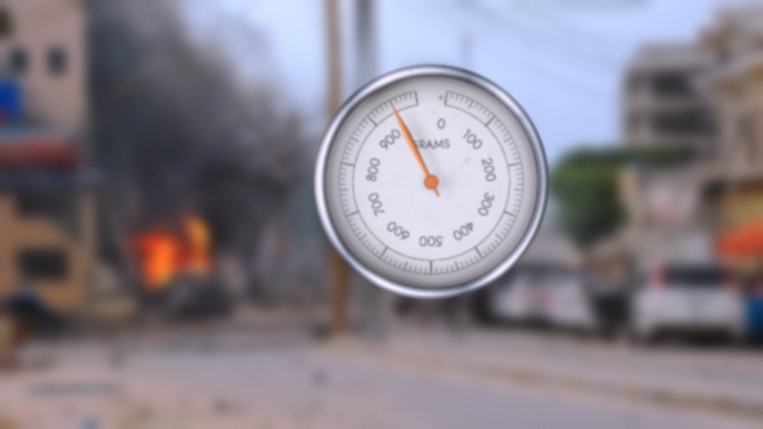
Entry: 950 g
